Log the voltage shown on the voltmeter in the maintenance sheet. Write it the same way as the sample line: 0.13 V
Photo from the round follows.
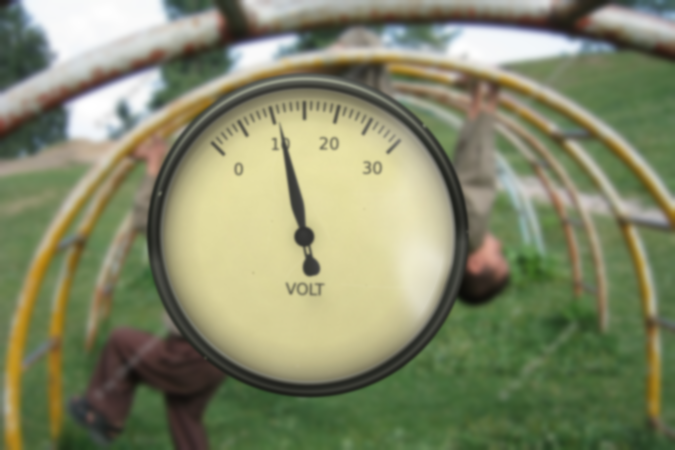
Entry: 11 V
